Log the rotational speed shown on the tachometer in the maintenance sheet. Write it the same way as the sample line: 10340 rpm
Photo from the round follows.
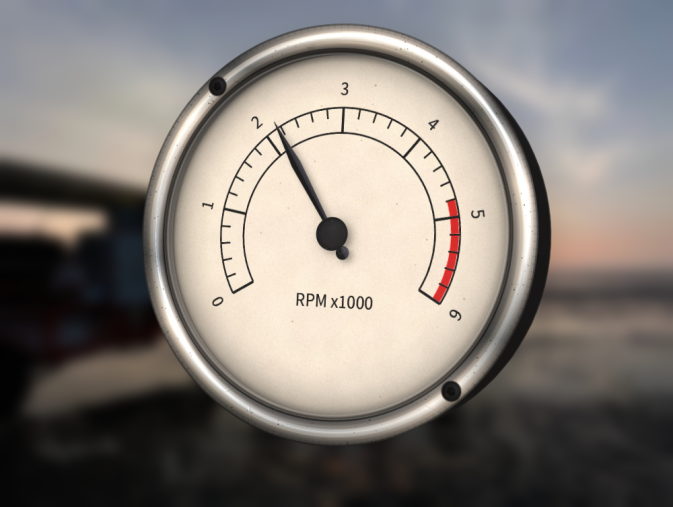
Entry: 2200 rpm
